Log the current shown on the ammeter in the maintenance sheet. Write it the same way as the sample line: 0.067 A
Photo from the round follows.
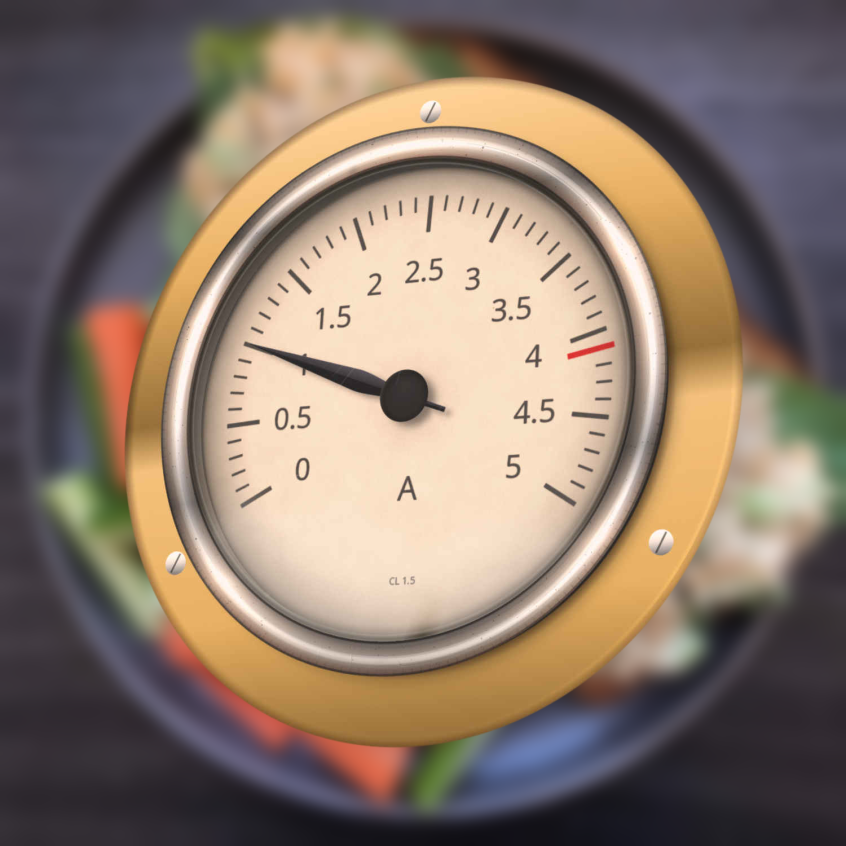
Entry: 1 A
